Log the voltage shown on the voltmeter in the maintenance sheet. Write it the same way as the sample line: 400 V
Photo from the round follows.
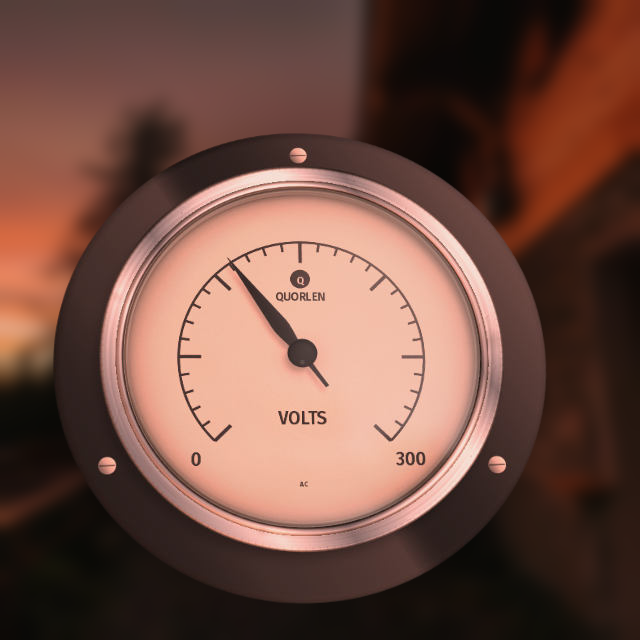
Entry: 110 V
